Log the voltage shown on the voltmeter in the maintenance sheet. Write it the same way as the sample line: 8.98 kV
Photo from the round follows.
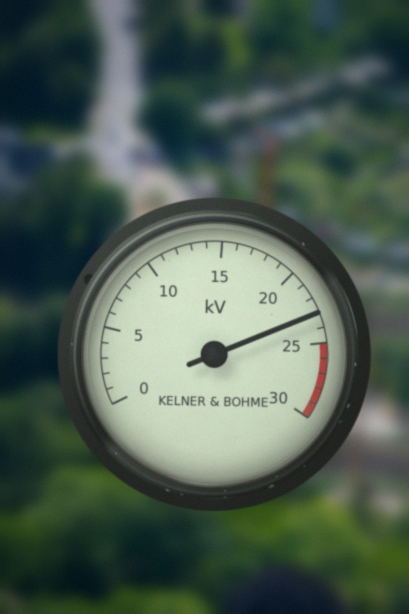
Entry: 23 kV
